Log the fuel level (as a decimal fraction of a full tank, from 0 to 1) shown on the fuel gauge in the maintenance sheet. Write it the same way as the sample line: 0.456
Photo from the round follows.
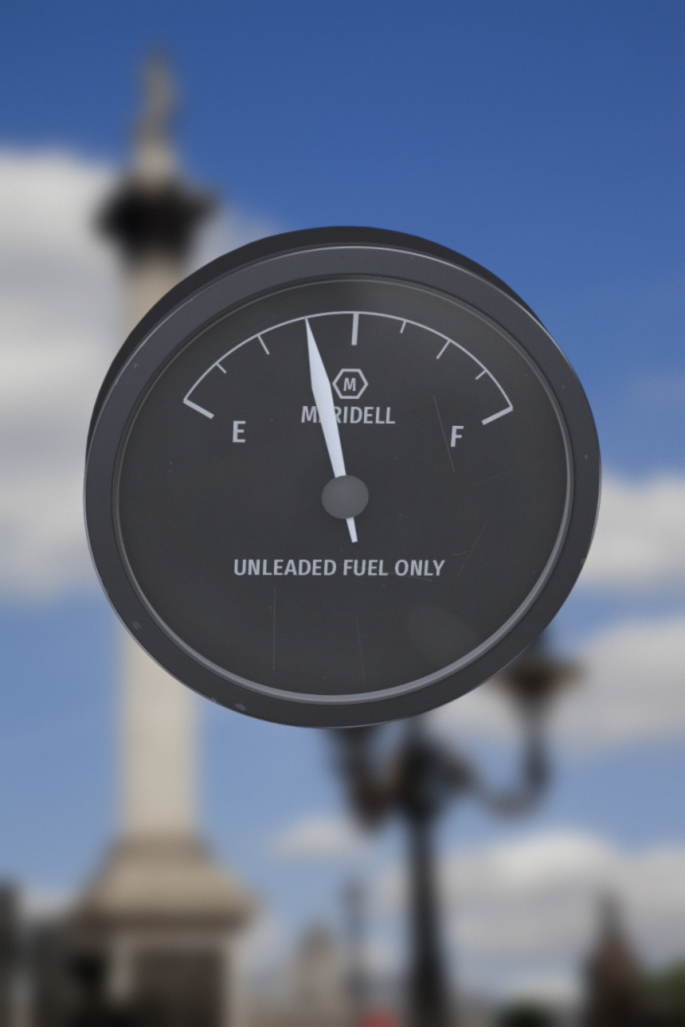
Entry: 0.375
